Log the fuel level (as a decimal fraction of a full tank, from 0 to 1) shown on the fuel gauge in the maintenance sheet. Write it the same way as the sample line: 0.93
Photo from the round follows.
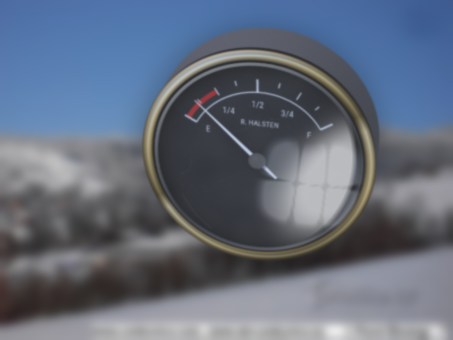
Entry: 0.125
